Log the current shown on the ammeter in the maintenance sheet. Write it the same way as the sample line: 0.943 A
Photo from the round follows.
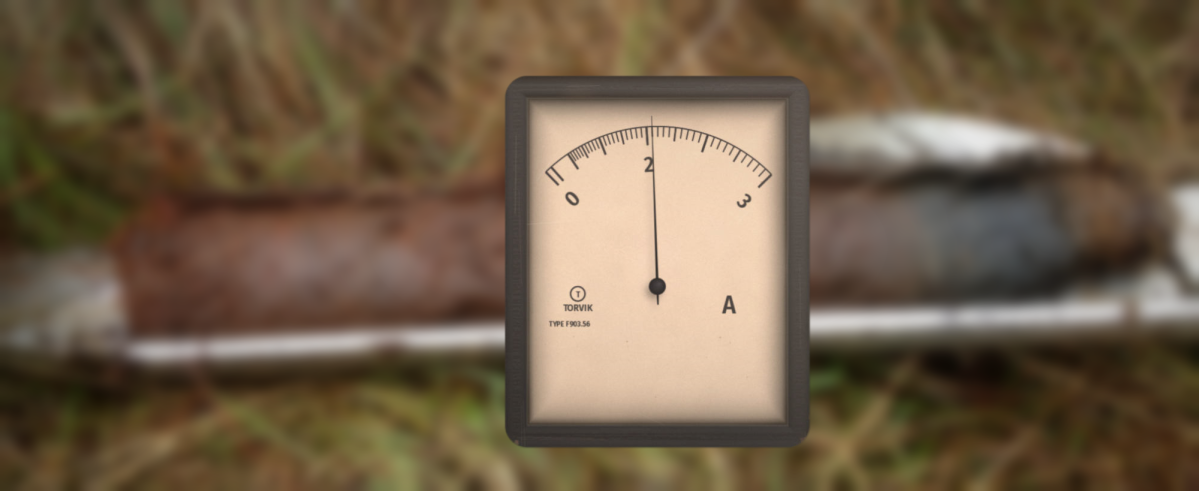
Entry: 2.05 A
